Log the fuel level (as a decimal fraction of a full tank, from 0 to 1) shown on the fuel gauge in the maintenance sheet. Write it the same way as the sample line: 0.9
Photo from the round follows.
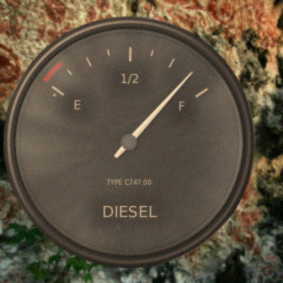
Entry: 0.875
